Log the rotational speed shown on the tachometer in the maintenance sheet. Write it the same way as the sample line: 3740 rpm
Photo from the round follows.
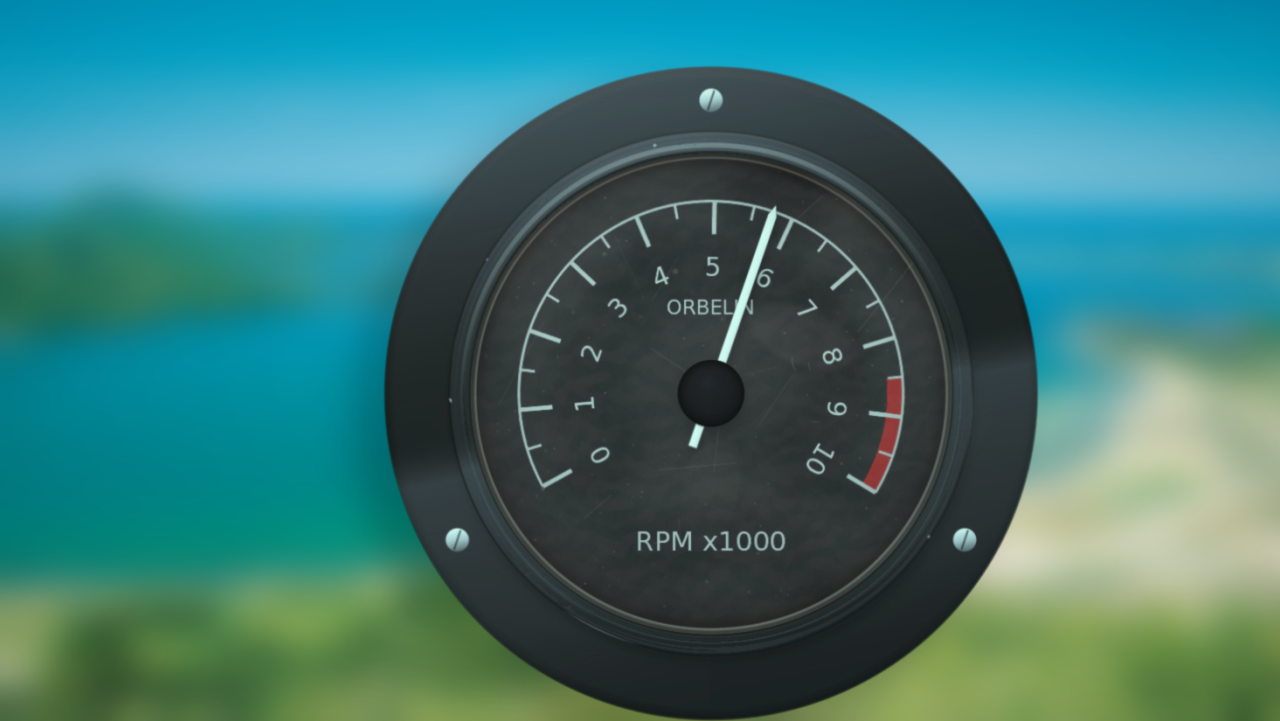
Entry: 5750 rpm
